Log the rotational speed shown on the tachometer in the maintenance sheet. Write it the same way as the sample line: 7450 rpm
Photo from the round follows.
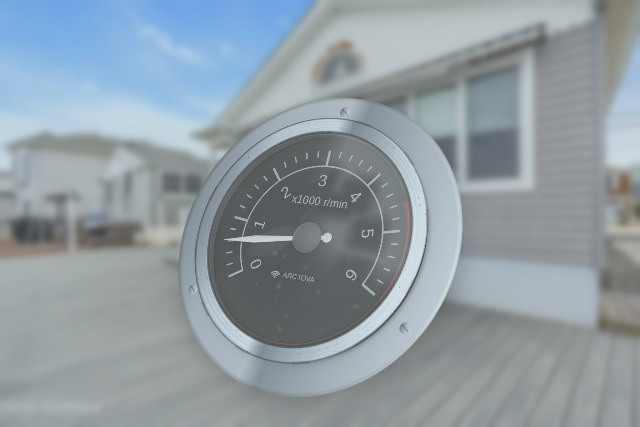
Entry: 600 rpm
